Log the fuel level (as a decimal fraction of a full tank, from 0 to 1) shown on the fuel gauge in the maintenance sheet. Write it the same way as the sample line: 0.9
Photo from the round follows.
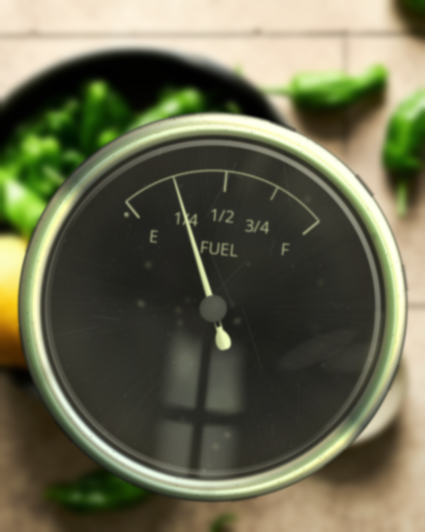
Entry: 0.25
